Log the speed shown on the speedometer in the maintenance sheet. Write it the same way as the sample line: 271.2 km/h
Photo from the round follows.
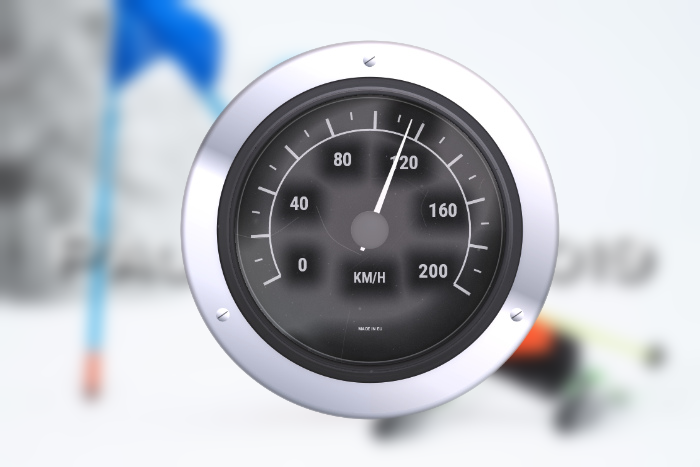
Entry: 115 km/h
